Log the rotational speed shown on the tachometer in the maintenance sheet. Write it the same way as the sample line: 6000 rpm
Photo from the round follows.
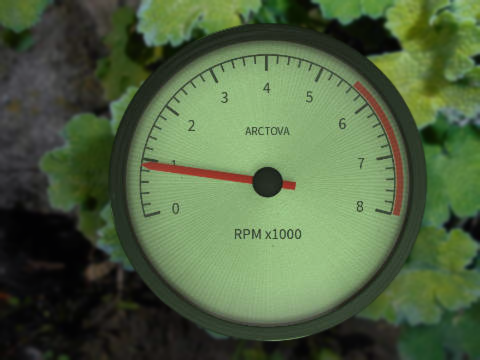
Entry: 900 rpm
